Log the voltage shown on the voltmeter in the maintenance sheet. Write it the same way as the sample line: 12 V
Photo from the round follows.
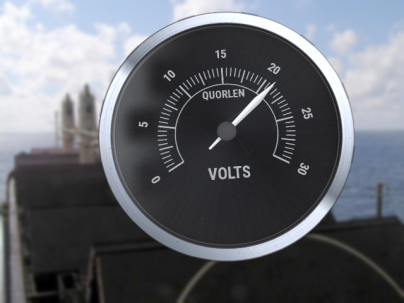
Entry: 21 V
